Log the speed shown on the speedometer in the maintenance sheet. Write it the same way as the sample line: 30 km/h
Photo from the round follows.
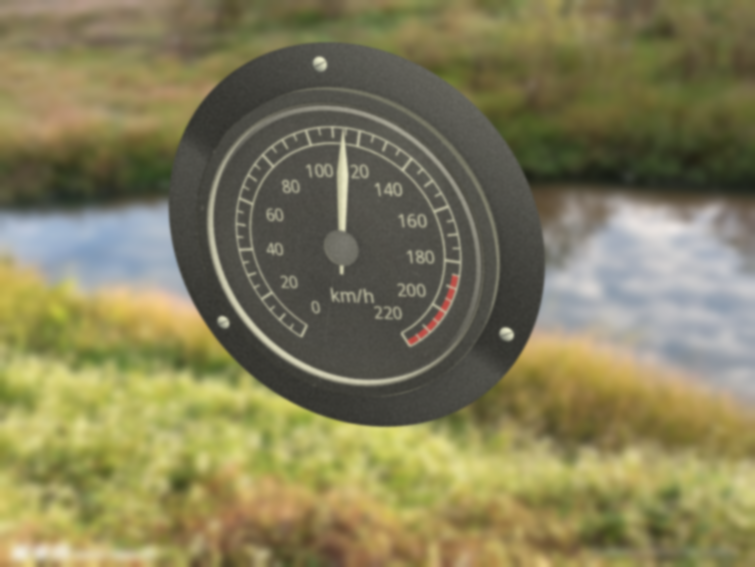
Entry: 115 km/h
